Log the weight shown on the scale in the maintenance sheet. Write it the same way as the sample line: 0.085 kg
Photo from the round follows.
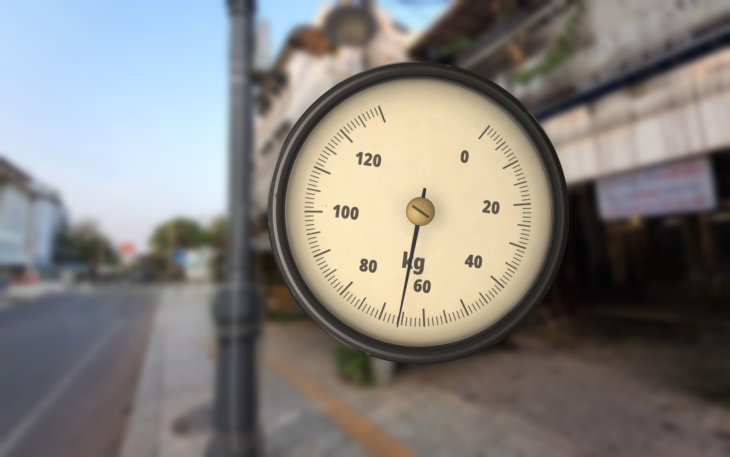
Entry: 66 kg
